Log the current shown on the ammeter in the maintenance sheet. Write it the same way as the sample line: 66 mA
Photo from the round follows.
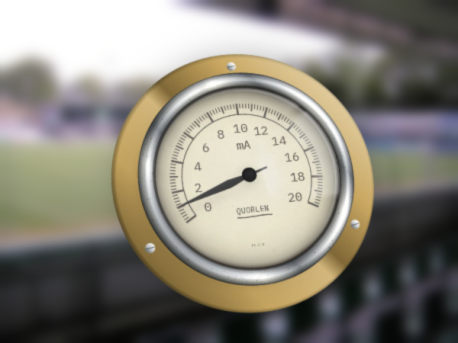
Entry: 1 mA
